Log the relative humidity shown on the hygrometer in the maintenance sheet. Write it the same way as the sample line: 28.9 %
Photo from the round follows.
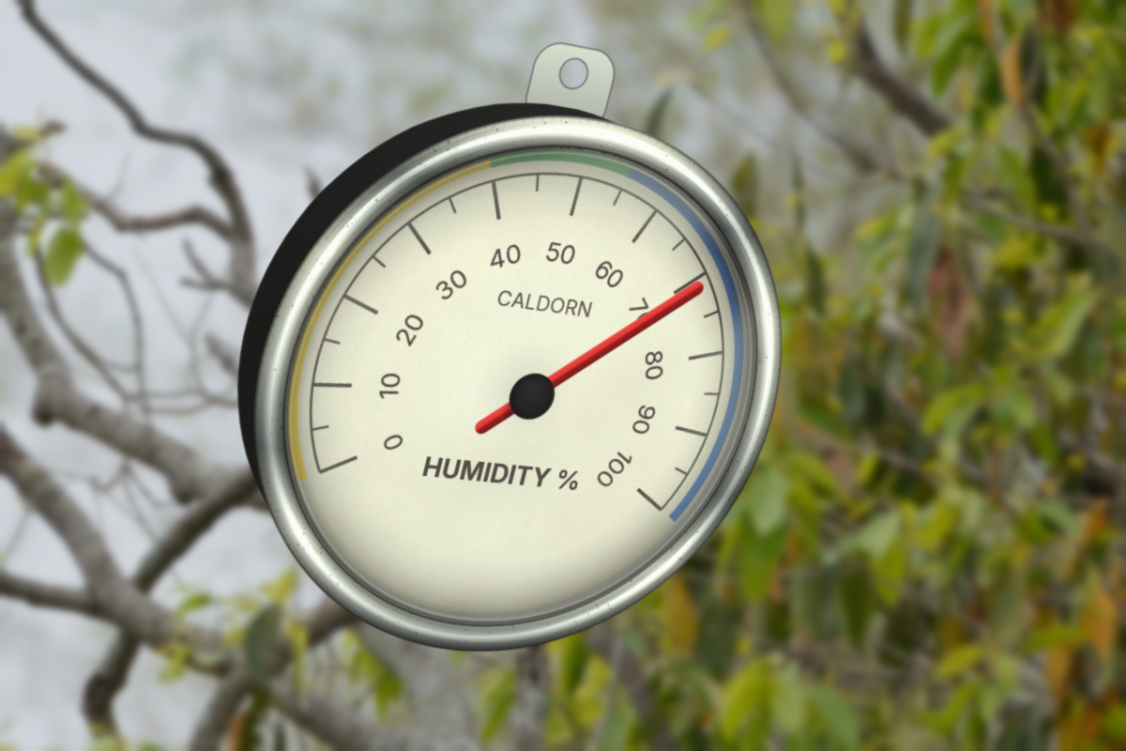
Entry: 70 %
